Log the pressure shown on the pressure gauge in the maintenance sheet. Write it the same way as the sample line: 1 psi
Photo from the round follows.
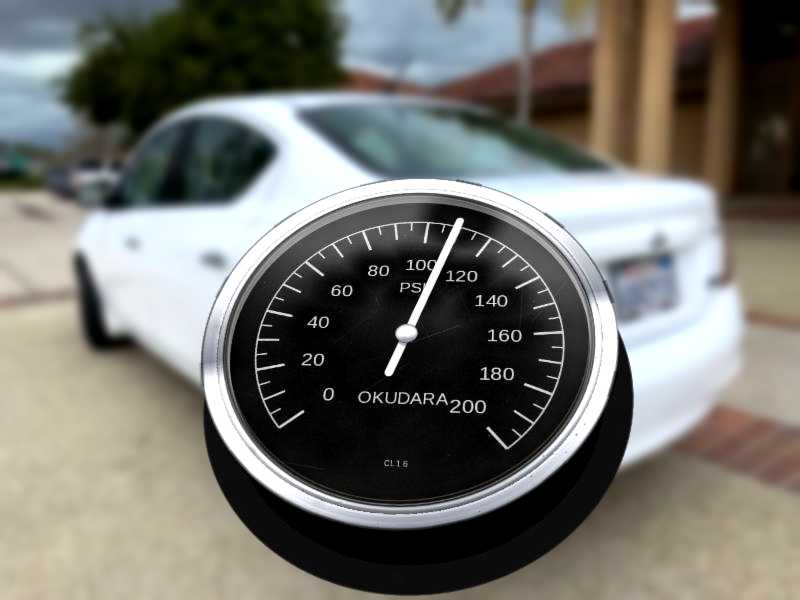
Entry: 110 psi
